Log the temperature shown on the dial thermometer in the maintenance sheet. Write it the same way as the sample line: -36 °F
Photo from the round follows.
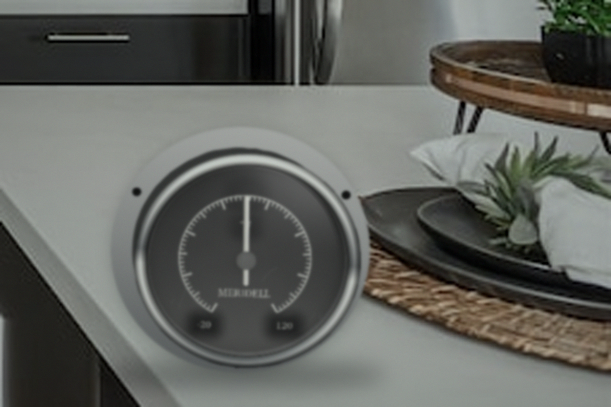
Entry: 50 °F
